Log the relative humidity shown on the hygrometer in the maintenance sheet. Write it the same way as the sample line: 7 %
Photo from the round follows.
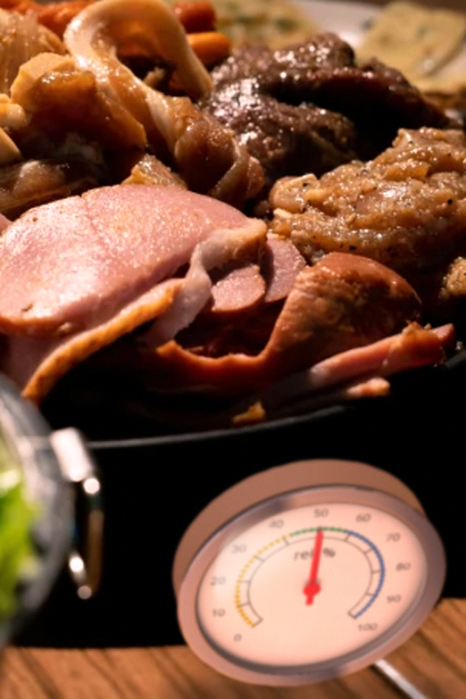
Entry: 50 %
